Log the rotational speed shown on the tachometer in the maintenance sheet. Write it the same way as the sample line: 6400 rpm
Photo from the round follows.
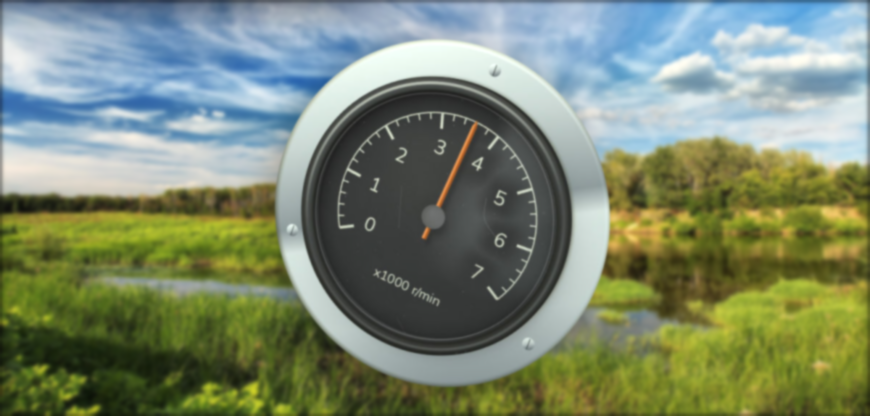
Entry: 3600 rpm
